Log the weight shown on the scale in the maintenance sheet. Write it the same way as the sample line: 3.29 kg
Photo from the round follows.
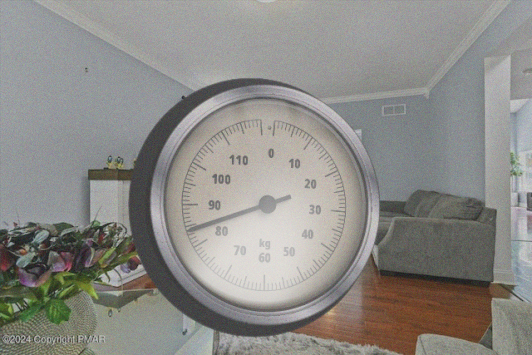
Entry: 84 kg
